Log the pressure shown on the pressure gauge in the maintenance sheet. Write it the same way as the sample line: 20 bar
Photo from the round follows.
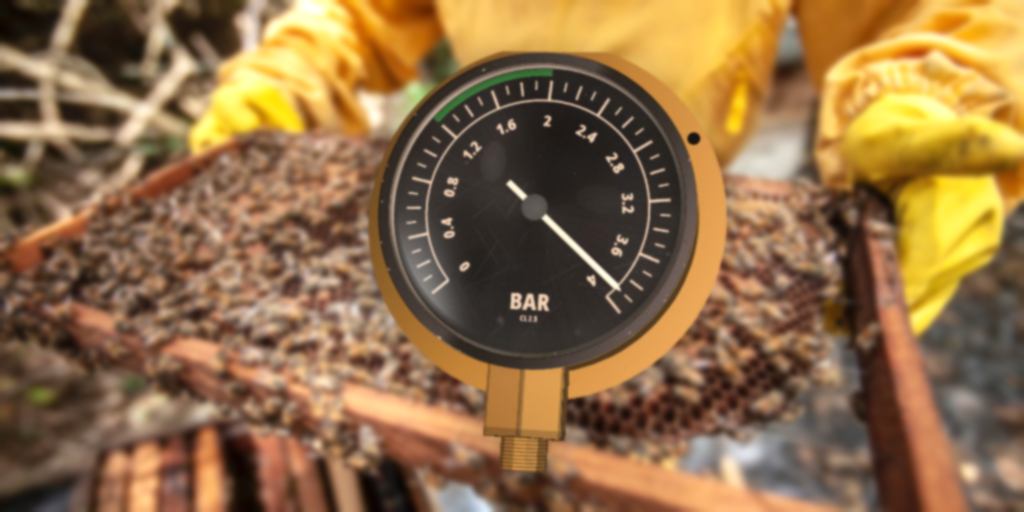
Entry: 3.9 bar
